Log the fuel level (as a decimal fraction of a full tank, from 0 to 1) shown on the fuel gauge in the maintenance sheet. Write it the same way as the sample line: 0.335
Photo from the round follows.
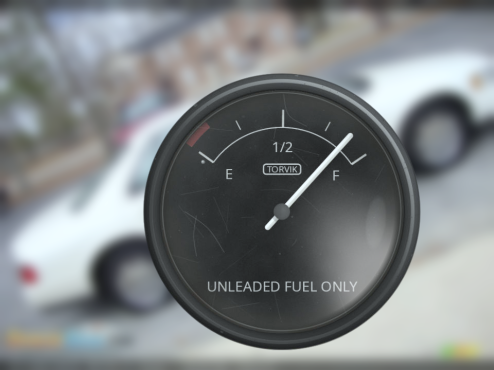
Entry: 0.875
